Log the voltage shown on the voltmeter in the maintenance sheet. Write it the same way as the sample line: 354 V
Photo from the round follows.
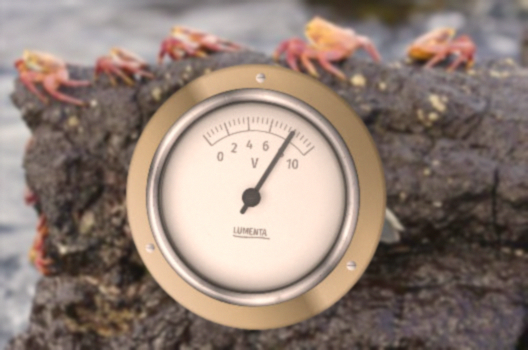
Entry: 8 V
